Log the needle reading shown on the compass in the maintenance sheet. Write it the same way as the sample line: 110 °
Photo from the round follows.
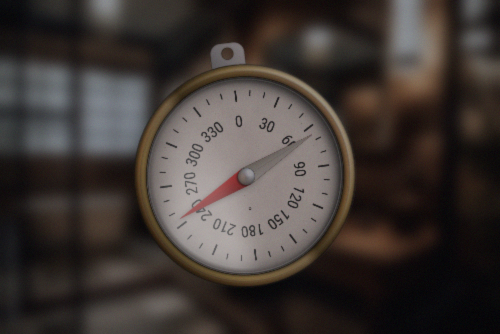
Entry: 245 °
